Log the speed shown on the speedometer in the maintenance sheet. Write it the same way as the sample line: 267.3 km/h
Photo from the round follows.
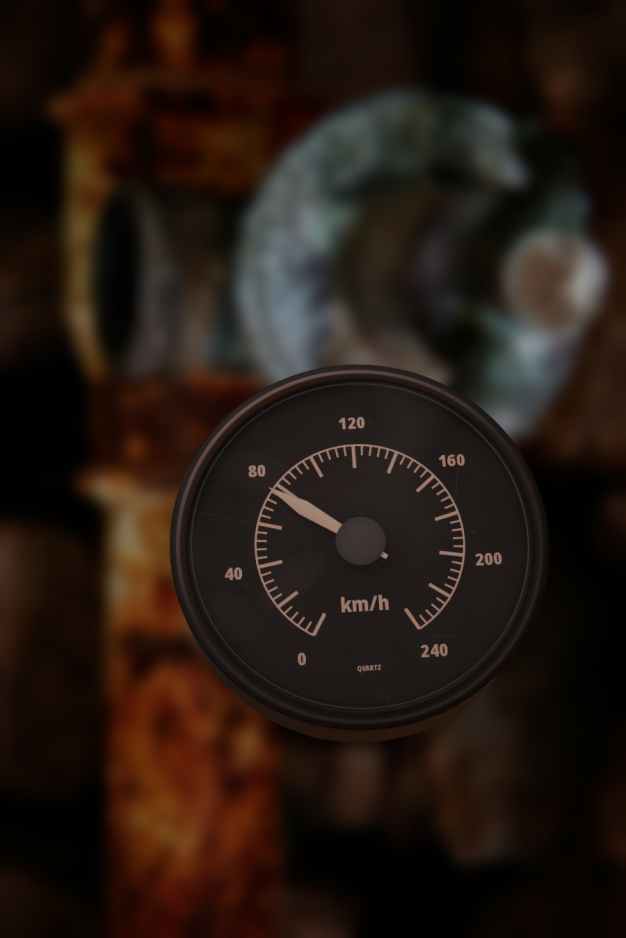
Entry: 76 km/h
